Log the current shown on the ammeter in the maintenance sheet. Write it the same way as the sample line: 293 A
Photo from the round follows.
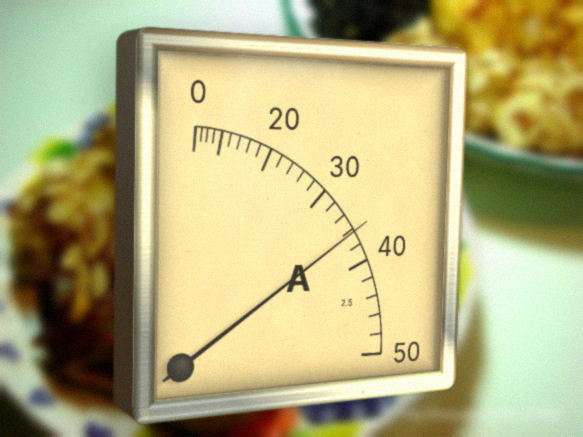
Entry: 36 A
